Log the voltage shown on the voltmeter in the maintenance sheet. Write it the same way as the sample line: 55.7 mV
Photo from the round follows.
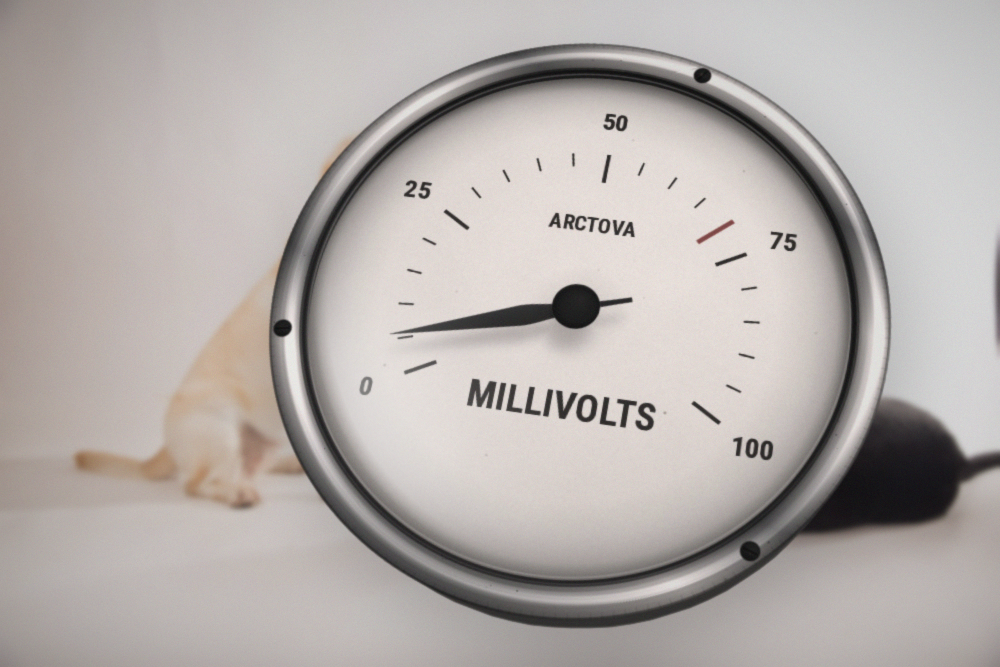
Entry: 5 mV
